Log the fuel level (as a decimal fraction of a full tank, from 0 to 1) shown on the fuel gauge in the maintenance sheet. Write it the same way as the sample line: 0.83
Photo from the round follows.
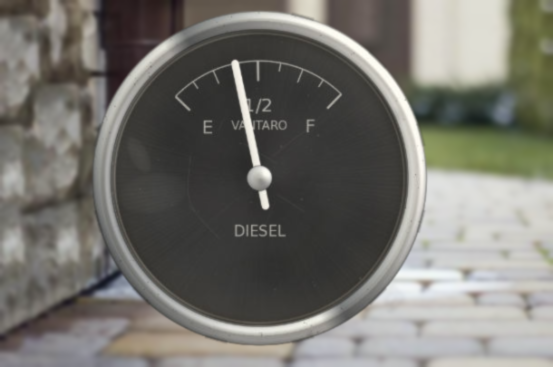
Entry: 0.375
